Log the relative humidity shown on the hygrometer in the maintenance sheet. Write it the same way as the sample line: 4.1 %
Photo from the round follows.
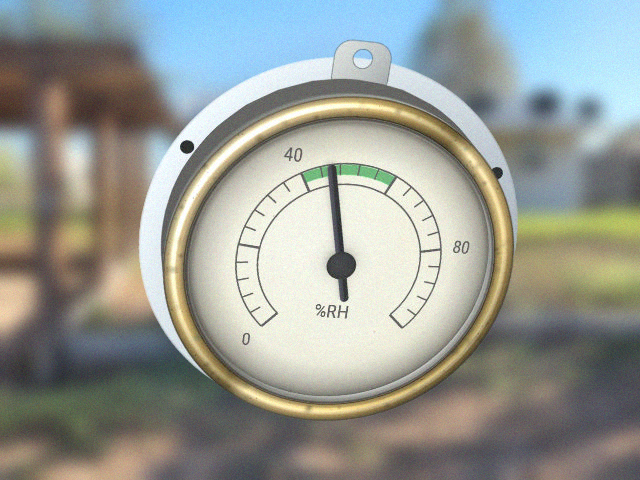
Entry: 46 %
